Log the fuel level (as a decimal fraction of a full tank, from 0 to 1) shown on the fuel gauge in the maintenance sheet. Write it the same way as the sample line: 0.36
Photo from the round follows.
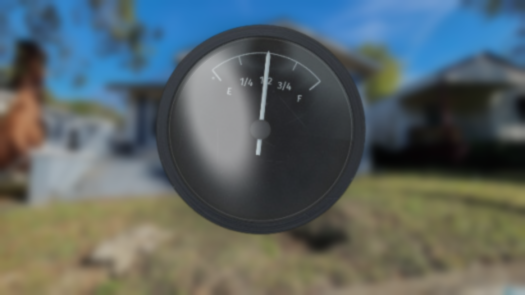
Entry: 0.5
